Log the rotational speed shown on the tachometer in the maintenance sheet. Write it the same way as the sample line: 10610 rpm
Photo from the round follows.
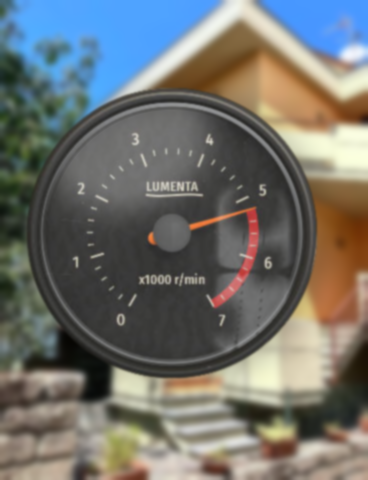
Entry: 5200 rpm
